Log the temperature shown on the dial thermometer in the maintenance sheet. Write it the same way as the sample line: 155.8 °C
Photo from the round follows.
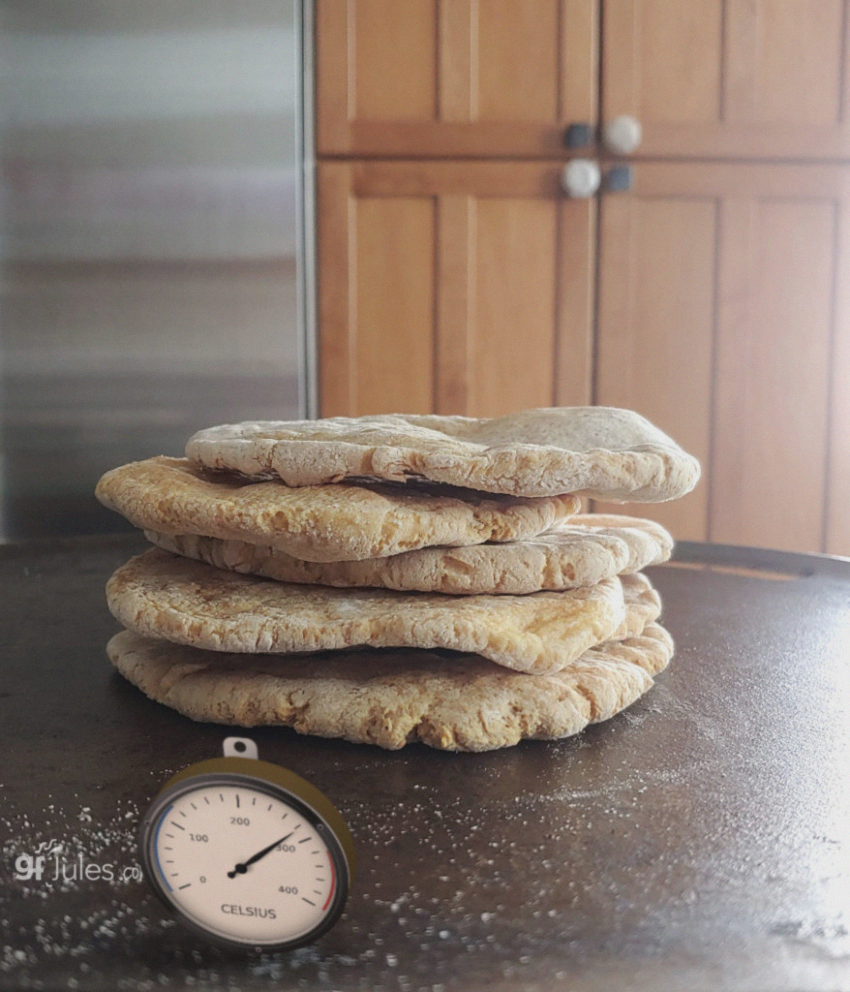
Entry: 280 °C
